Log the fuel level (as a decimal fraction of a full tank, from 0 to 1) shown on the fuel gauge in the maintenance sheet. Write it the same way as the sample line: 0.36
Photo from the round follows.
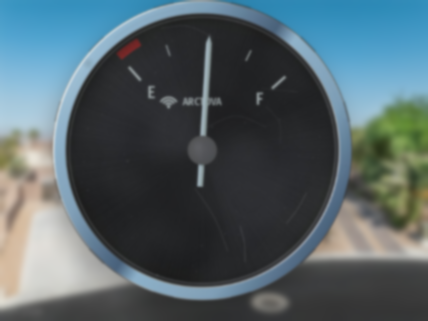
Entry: 0.5
